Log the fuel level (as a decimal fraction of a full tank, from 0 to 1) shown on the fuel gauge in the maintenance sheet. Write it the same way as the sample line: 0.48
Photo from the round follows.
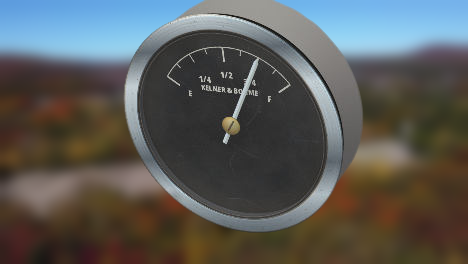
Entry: 0.75
